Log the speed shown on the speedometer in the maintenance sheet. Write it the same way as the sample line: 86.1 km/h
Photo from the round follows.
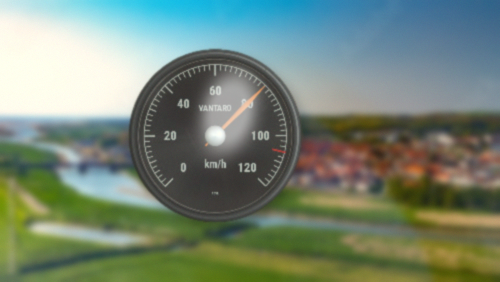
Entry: 80 km/h
